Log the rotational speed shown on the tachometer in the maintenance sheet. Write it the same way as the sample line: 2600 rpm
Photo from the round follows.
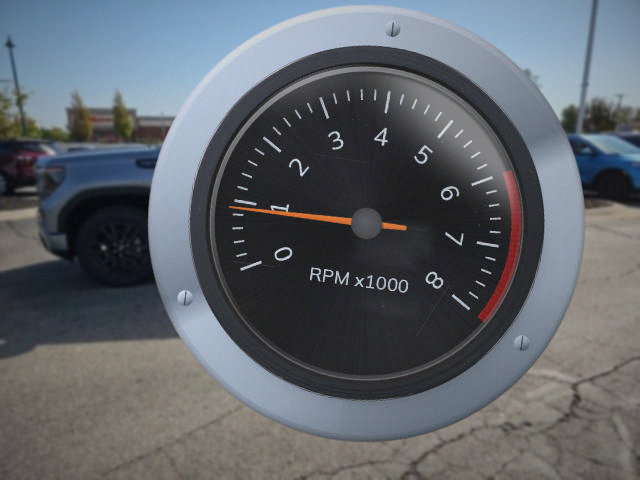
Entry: 900 rpm
